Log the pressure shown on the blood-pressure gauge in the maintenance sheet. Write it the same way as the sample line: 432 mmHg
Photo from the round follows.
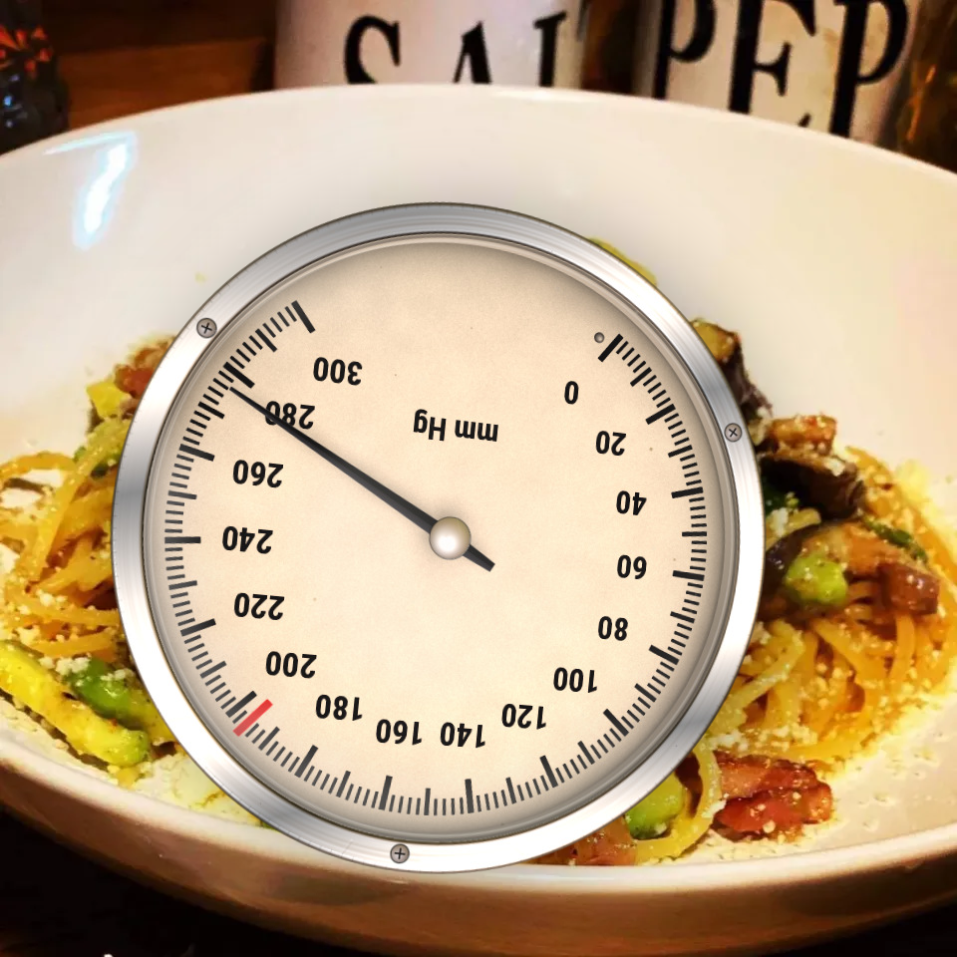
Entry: 276 mmHg
